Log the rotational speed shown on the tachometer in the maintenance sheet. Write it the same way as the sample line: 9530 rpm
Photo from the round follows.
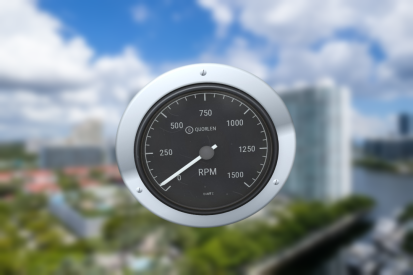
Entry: 50 rpm
